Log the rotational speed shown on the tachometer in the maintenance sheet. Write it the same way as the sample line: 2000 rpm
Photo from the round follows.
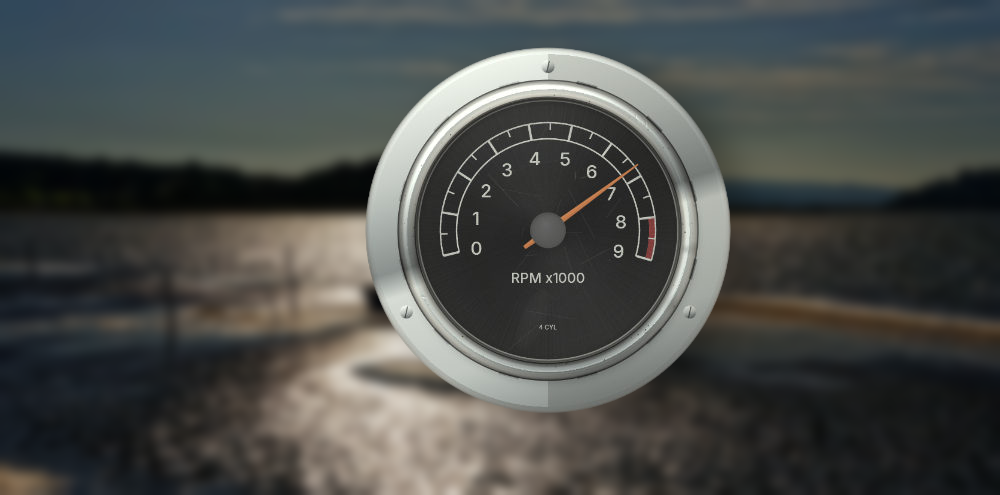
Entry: 6750 rpm
